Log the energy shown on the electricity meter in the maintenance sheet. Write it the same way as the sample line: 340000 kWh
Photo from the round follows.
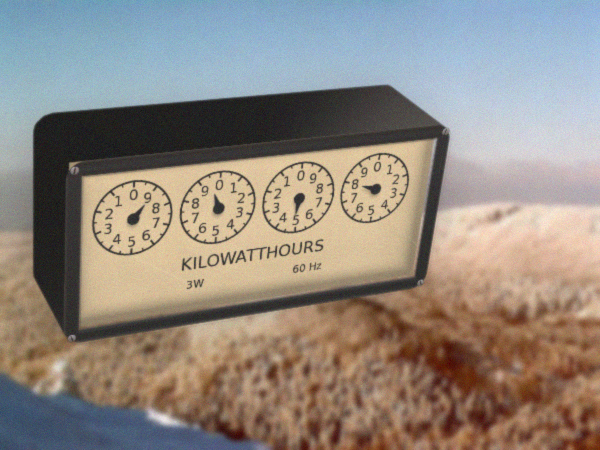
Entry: 8948 kWh
